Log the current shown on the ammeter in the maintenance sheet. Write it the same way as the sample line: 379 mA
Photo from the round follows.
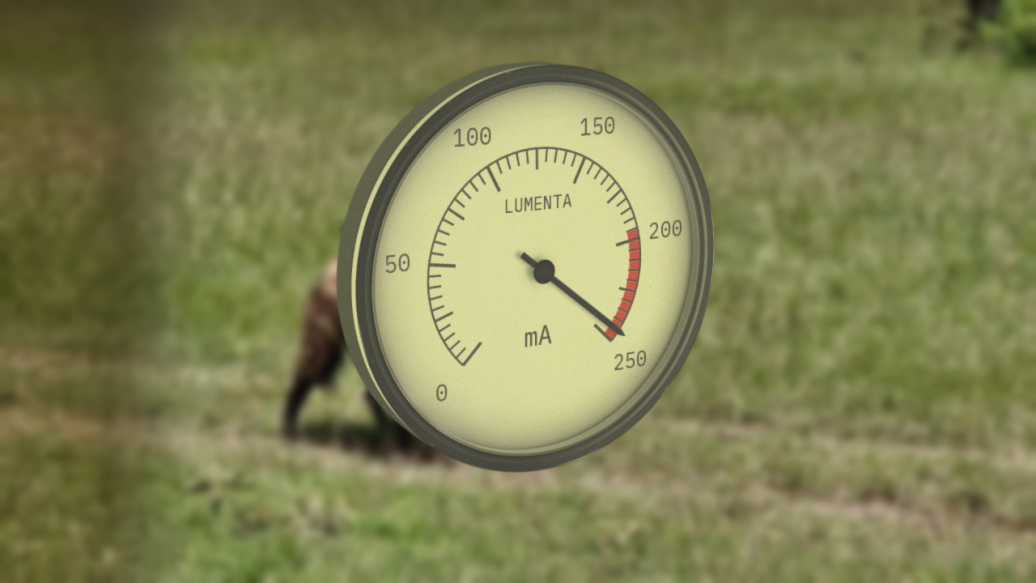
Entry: 245 mA
